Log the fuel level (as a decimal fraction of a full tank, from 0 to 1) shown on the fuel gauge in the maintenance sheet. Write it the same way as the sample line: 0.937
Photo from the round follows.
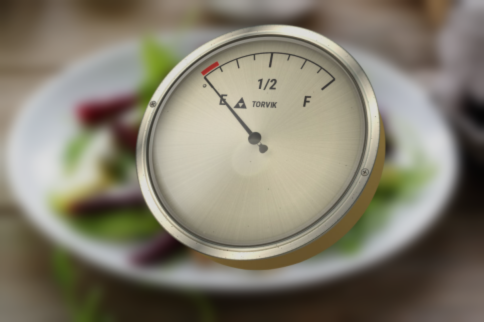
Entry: 0
